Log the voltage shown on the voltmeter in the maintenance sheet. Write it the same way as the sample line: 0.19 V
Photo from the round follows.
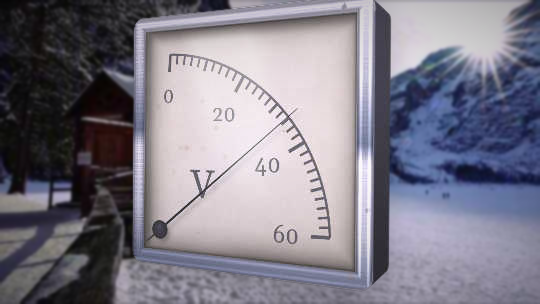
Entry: 34 V
